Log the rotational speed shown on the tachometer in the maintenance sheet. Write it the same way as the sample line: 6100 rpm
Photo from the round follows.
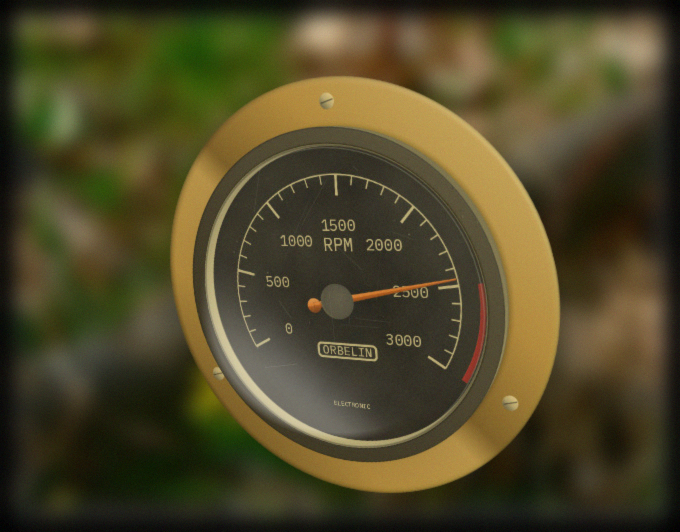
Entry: 2450 rpm
